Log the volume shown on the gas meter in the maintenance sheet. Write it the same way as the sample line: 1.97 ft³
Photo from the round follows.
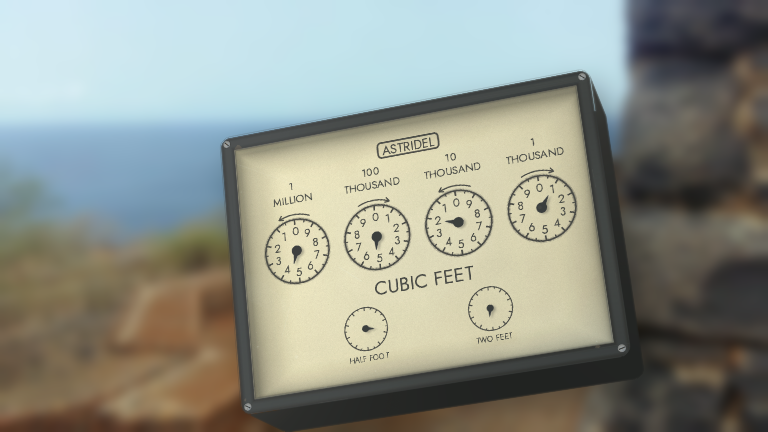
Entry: 452100 ft³
